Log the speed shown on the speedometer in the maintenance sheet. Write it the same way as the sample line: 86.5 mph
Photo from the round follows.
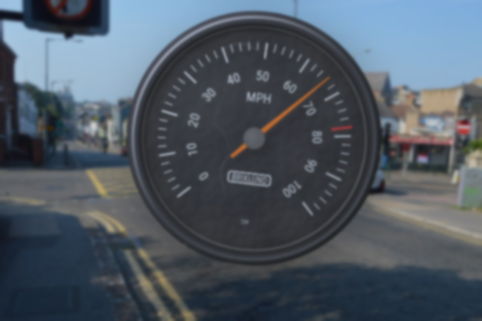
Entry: 66 mph
